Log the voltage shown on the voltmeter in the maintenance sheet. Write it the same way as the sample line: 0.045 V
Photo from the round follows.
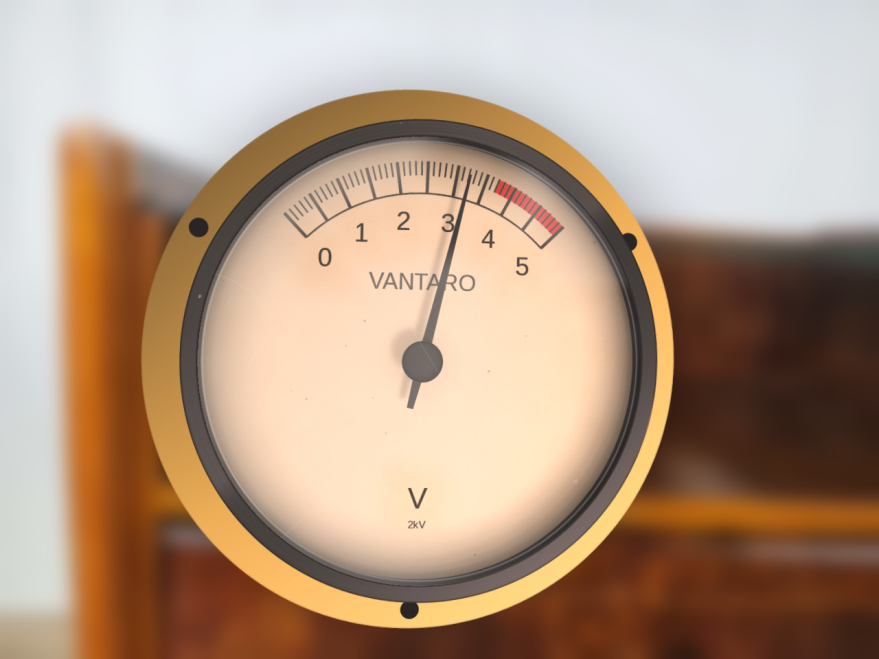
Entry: 3.2 V
